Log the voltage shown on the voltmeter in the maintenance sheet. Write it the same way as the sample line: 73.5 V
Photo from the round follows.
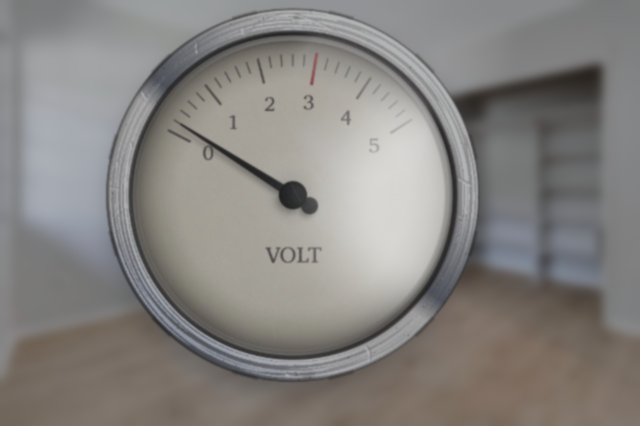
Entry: 0.2 V
